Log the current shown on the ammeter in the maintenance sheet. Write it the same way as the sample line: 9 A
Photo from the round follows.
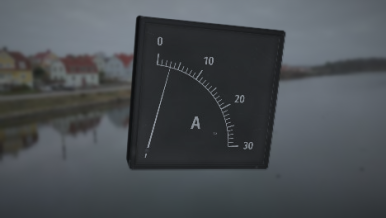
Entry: 3 A
